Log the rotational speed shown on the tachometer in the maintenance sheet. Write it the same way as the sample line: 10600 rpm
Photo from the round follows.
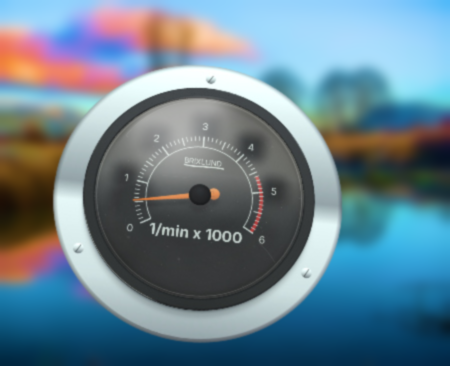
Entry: 500 rpm
